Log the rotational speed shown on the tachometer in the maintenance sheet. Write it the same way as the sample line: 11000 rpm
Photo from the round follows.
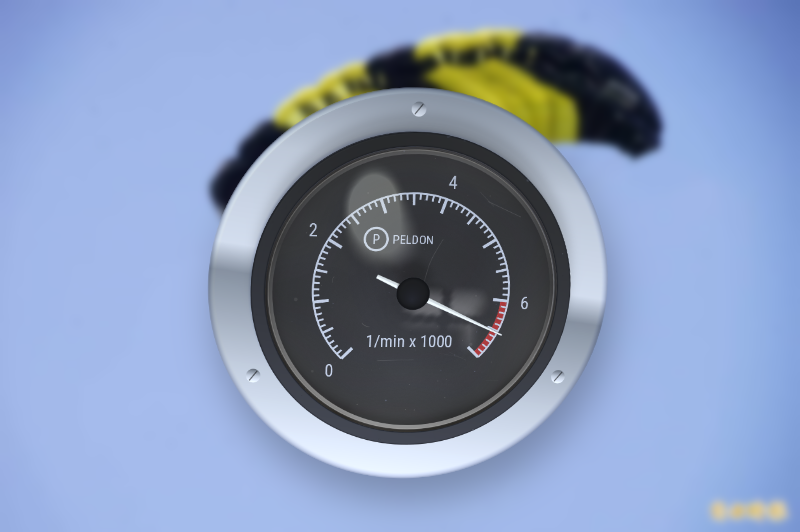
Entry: 6500 rpm
